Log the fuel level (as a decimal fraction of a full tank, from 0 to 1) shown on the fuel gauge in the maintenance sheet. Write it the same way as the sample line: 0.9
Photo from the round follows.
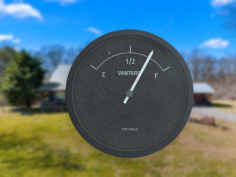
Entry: 0.75
